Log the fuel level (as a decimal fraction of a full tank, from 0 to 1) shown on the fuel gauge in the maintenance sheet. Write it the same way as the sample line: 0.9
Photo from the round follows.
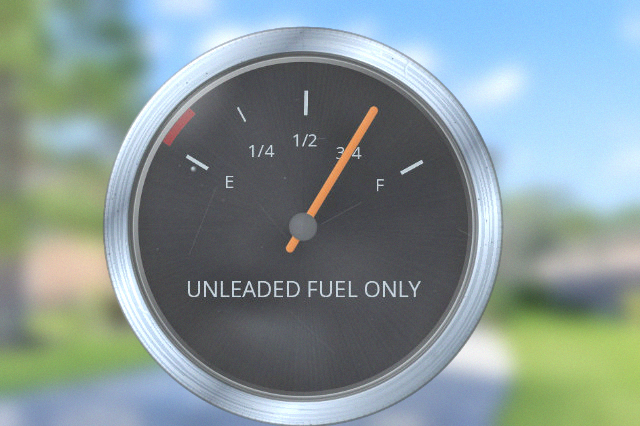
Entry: 0.75
